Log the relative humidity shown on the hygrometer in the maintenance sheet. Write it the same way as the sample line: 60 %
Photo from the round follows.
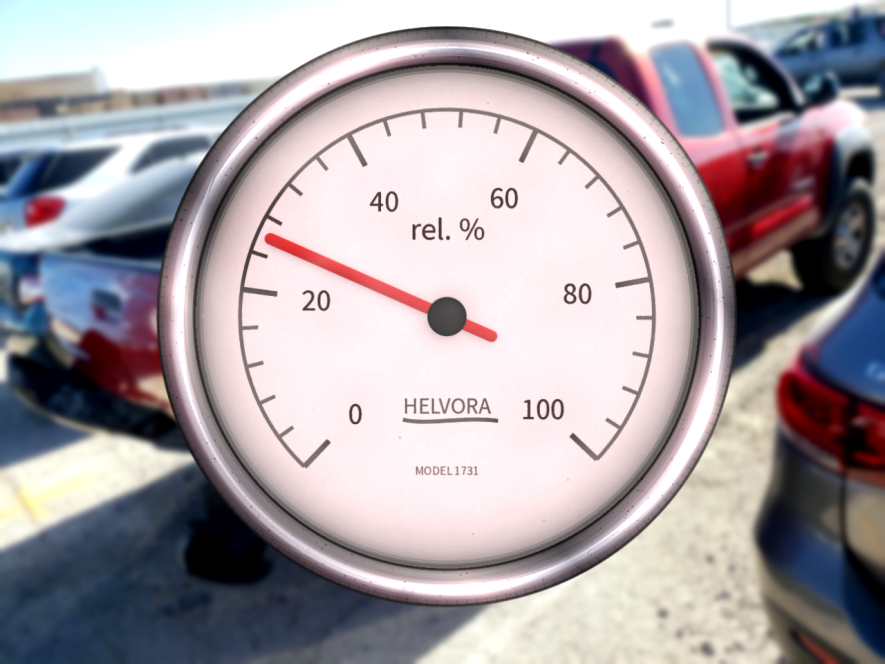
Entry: 26 %
